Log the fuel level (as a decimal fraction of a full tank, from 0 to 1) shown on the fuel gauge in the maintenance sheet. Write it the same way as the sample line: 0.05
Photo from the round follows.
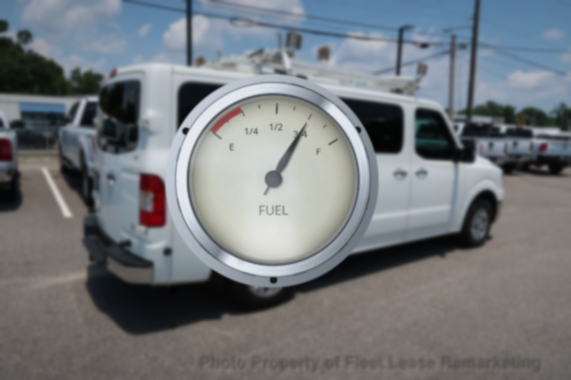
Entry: 0.75
